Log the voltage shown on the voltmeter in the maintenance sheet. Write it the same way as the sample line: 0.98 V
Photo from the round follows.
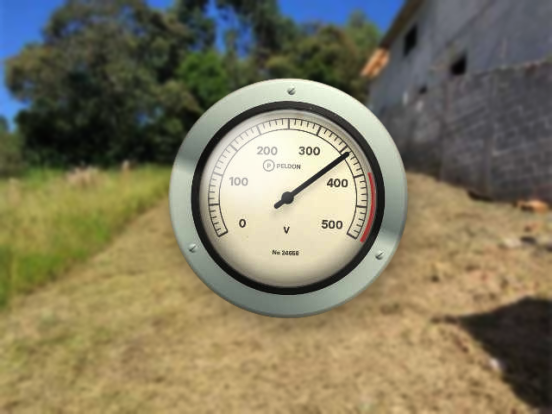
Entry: 360 V
